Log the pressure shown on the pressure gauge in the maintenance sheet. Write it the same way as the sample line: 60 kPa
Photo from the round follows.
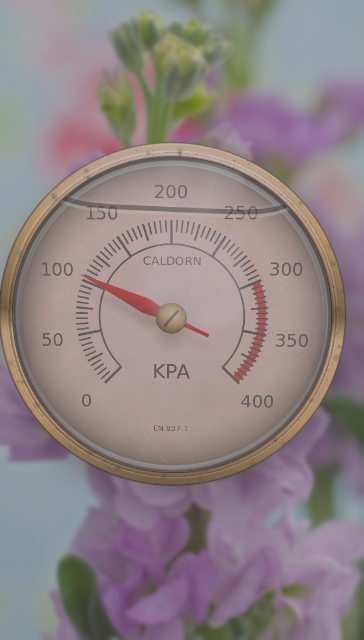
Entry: 105 kPa
